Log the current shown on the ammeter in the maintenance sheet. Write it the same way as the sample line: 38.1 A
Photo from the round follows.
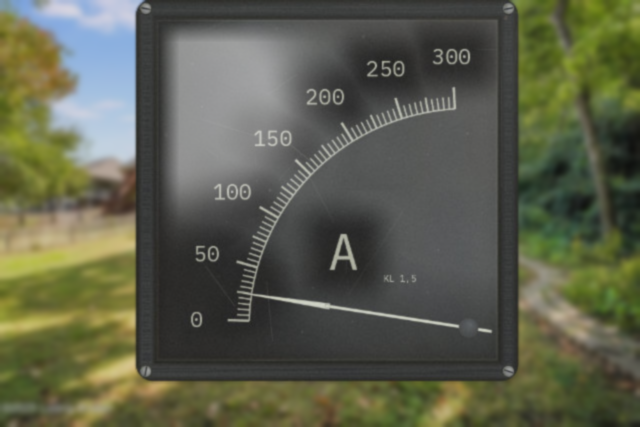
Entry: 25 A
